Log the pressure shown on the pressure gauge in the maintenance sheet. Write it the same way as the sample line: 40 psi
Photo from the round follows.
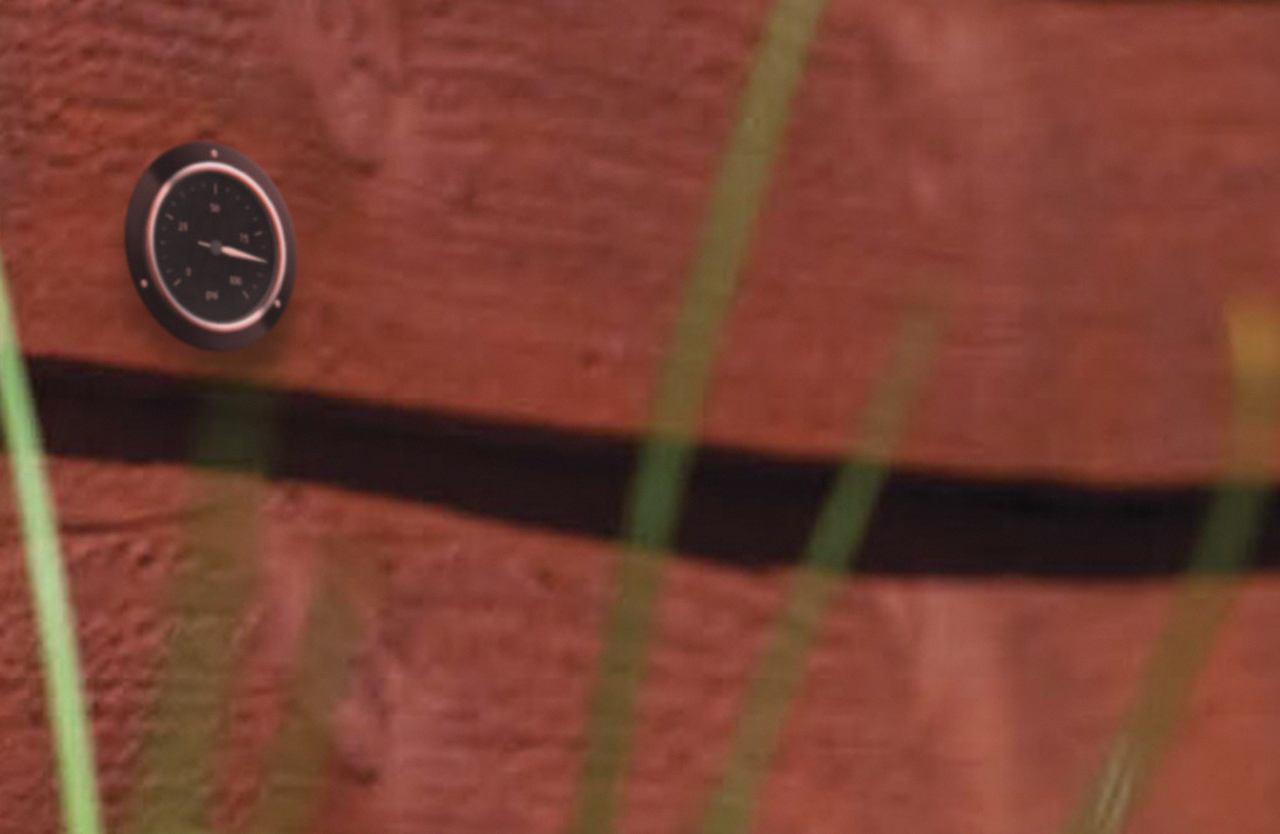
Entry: 85 psi
